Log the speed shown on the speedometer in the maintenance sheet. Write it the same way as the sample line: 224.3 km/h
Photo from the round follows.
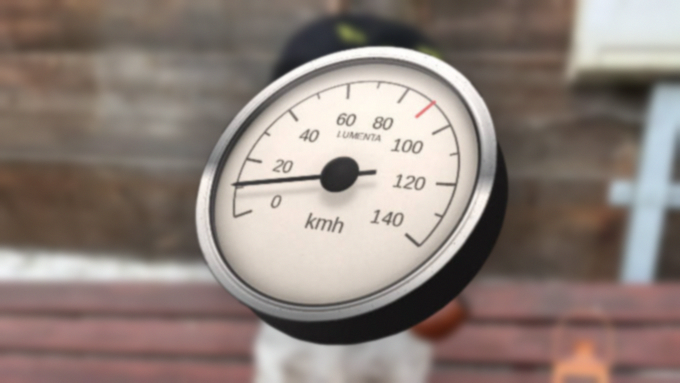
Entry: 10 km/h
